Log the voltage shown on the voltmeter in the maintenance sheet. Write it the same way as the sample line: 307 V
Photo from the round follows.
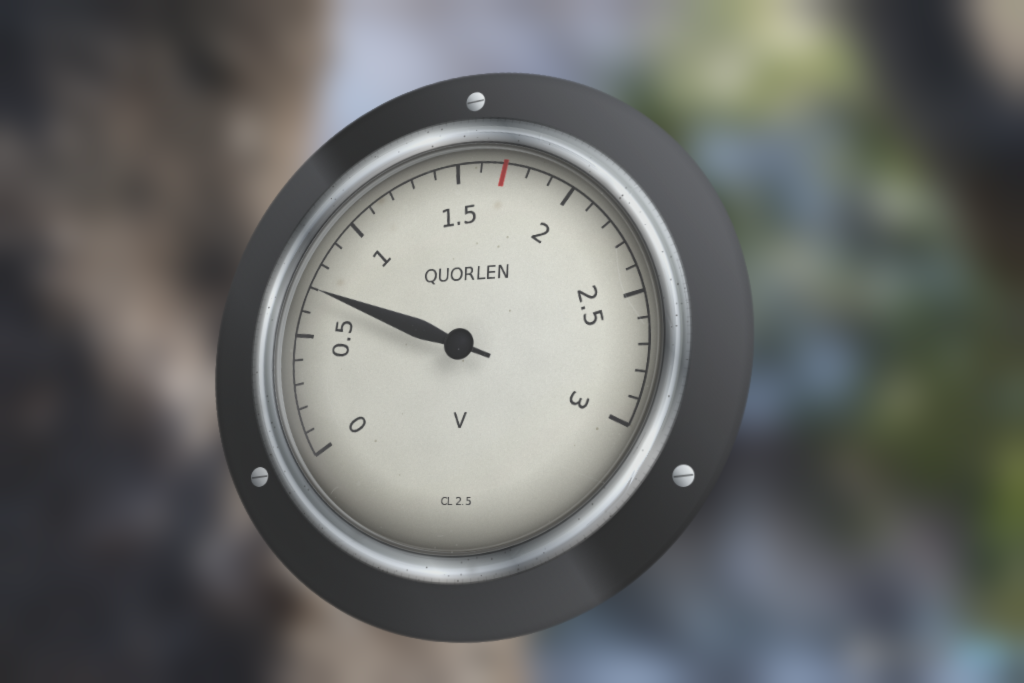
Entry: 0.7 V
